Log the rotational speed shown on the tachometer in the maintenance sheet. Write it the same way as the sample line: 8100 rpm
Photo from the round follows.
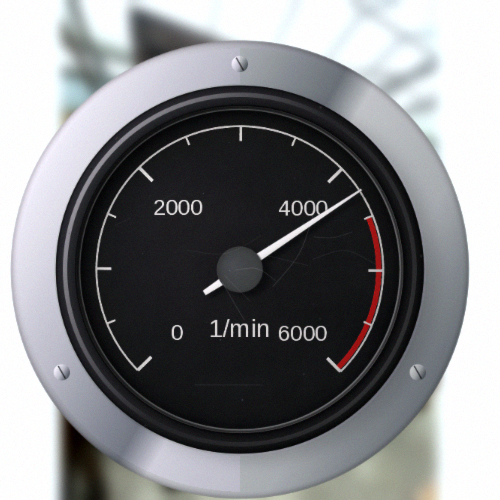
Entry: 4250 rpm
